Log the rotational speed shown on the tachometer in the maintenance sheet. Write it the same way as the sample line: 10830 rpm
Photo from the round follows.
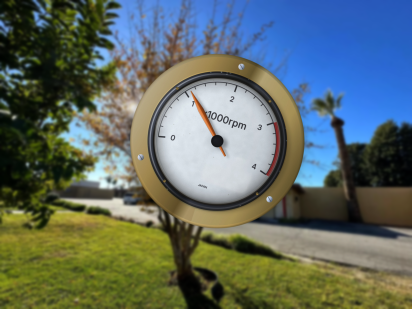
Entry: 1100 rpm
